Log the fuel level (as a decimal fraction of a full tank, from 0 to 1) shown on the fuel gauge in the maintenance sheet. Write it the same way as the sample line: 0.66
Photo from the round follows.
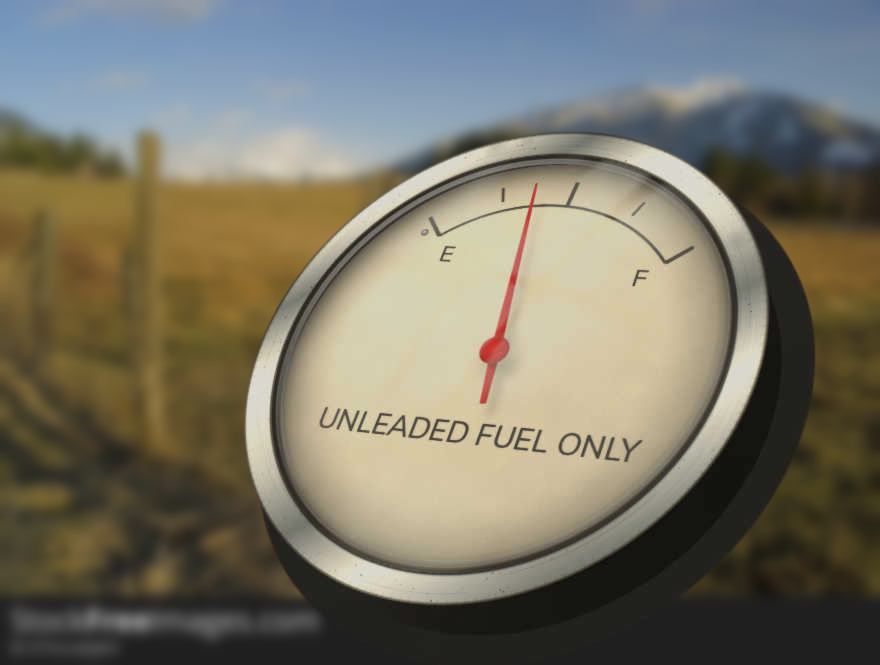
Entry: 0.375
